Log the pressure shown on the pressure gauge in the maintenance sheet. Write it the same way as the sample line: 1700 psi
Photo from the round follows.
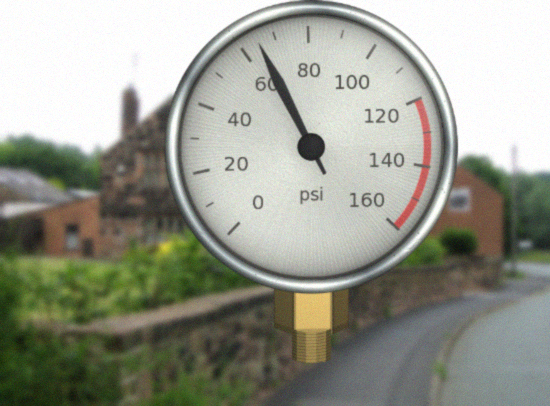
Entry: 65 psi
